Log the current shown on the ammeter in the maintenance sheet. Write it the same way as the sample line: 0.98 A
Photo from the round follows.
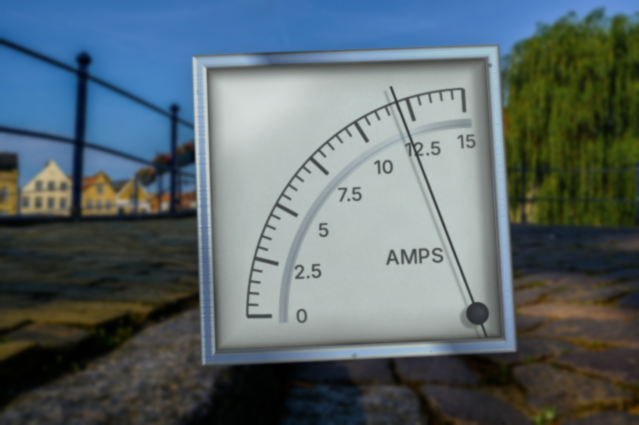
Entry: 12 A
